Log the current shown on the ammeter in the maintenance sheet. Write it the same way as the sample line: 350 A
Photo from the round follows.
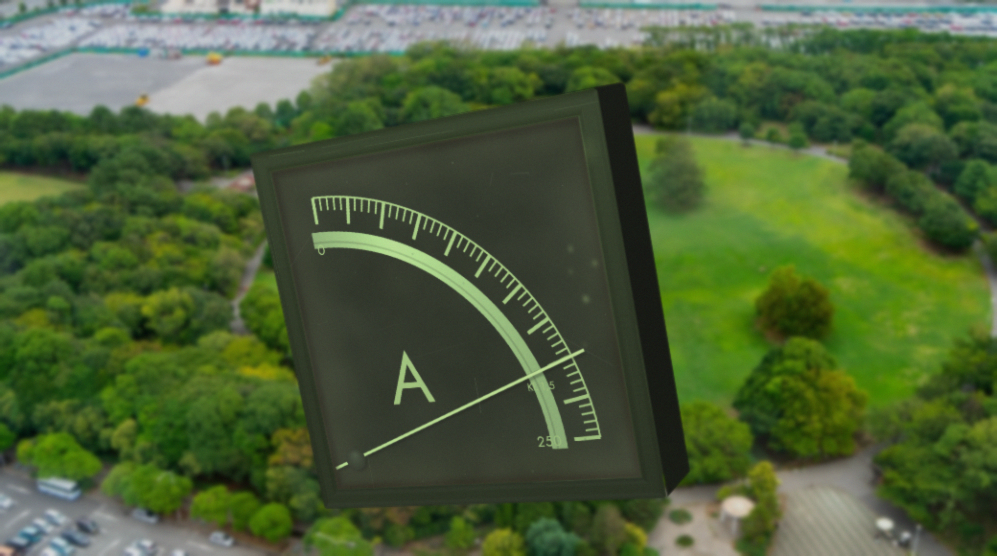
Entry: 200 A
